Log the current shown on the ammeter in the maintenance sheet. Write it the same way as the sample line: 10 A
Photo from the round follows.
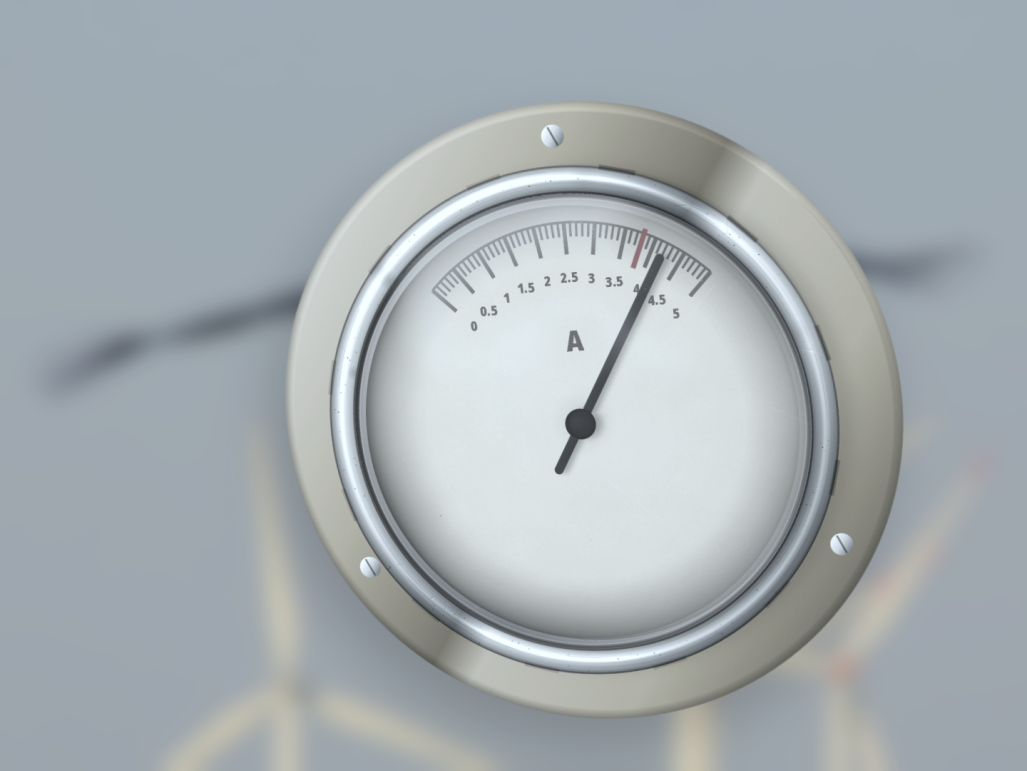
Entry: 4.2 A
